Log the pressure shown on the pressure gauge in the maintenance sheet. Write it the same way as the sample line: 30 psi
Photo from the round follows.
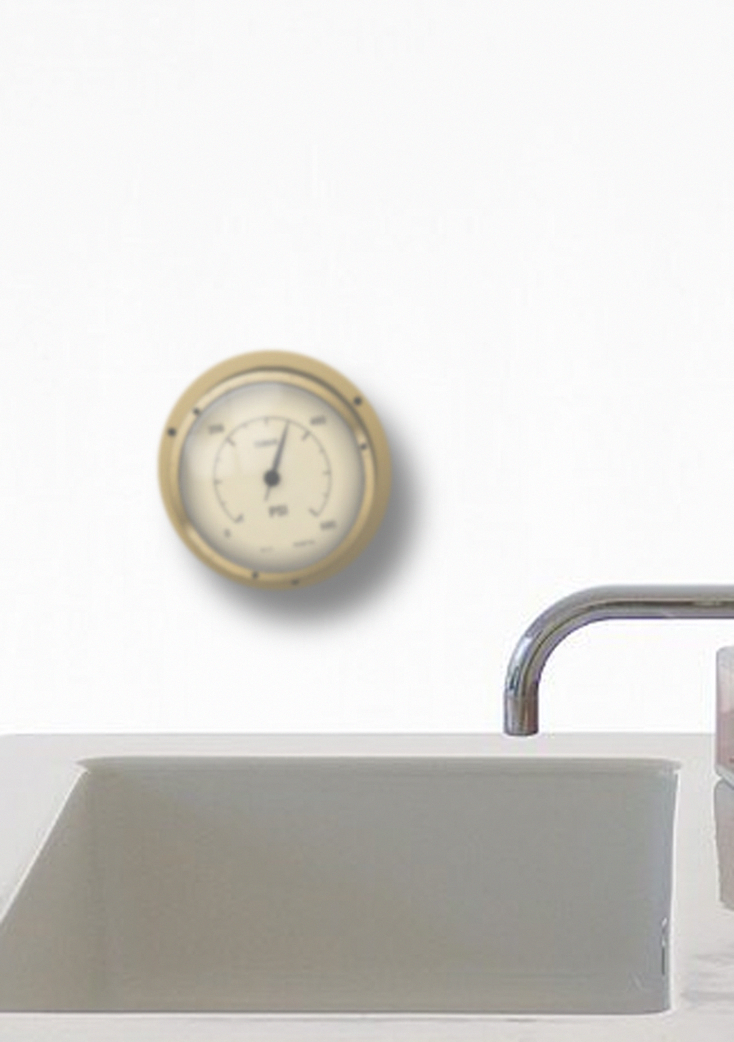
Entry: 350 psi
